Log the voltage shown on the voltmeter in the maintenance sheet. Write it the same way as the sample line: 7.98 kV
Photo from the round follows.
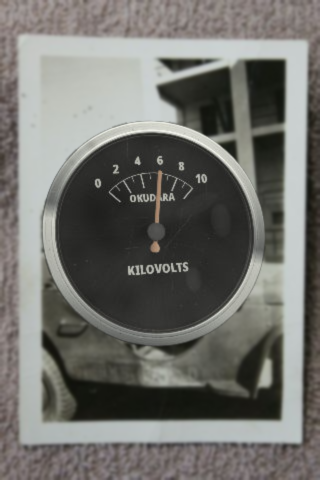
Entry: 6 kV
